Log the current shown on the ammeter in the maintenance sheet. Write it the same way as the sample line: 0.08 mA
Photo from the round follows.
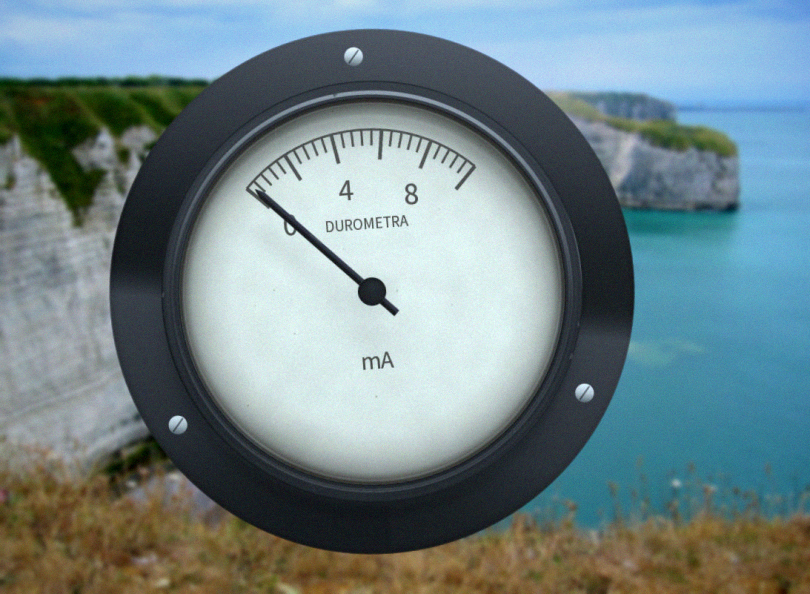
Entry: 0.2 mA
